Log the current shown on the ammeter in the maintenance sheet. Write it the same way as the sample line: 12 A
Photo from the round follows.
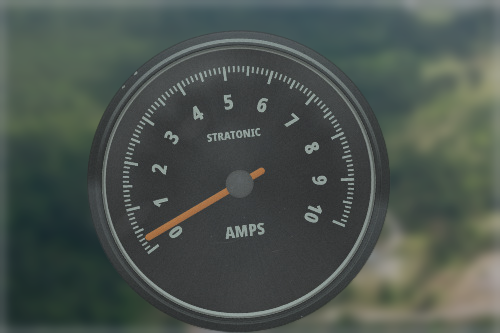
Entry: 0.3 A
